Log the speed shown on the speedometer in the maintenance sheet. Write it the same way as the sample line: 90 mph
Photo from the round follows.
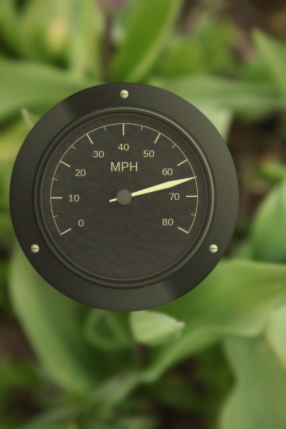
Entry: 65 mph
